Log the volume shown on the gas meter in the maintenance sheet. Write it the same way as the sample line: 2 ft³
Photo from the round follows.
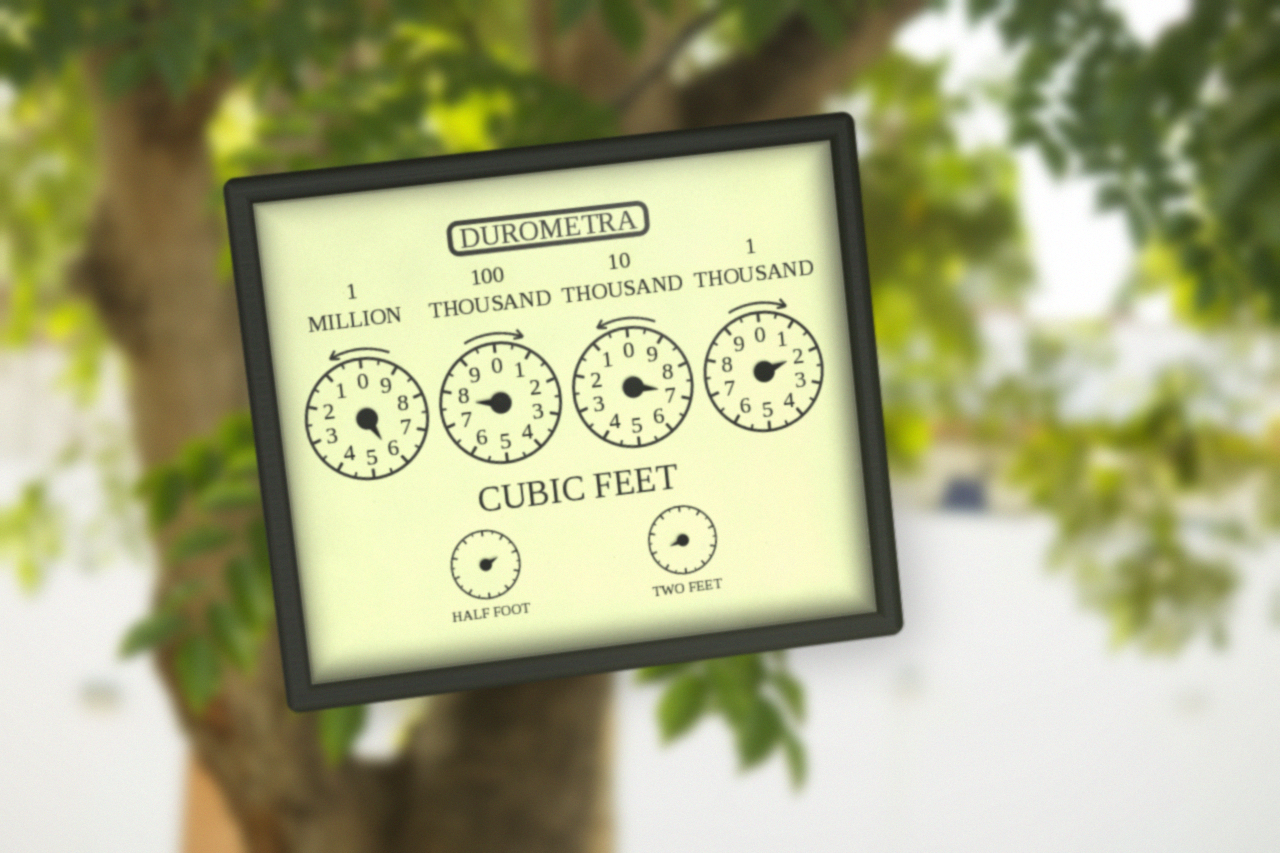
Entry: 577200 ft³
